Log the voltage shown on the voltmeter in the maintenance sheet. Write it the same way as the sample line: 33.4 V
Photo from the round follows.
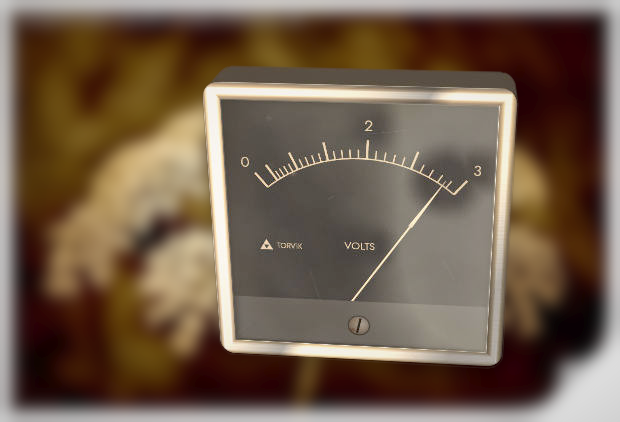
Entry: 2.85 V
